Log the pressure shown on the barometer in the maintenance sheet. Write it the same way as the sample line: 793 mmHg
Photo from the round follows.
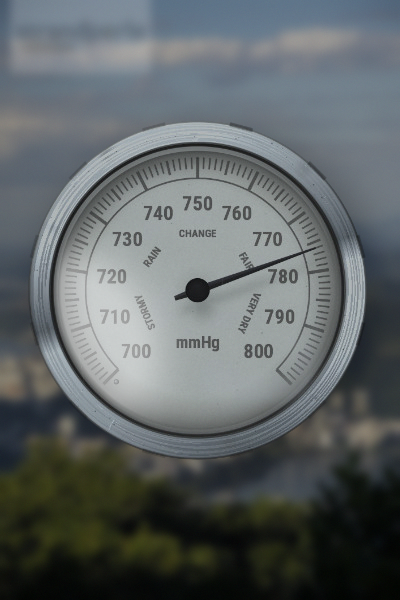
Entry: 776 mmHg
